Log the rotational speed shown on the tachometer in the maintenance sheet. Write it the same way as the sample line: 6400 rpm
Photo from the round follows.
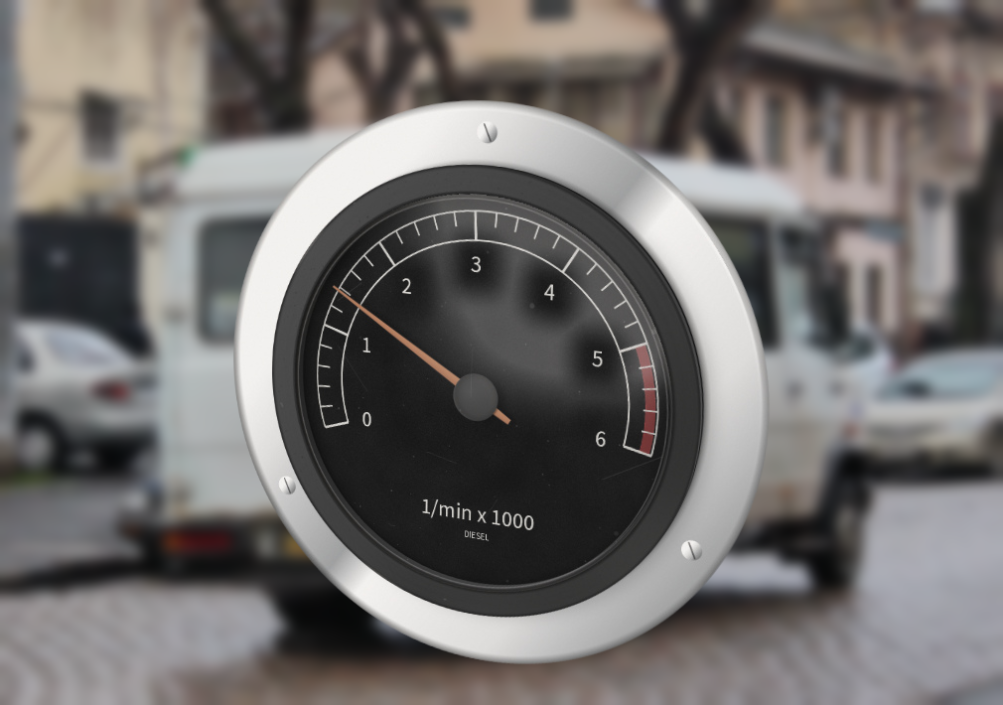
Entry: 1400 rpm
